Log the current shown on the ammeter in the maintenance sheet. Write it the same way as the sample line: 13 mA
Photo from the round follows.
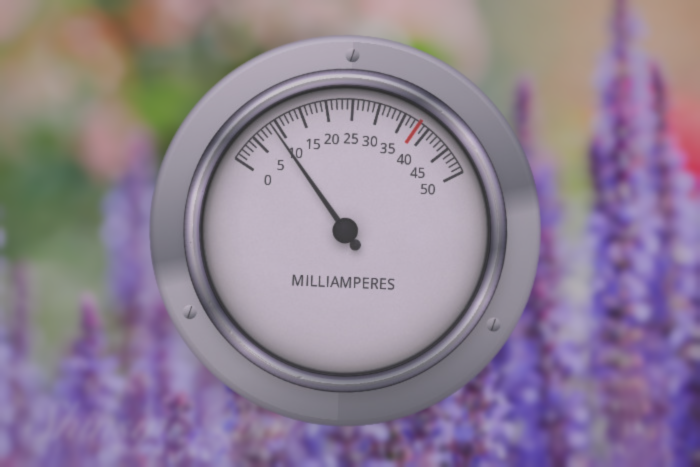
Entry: 9 mA
